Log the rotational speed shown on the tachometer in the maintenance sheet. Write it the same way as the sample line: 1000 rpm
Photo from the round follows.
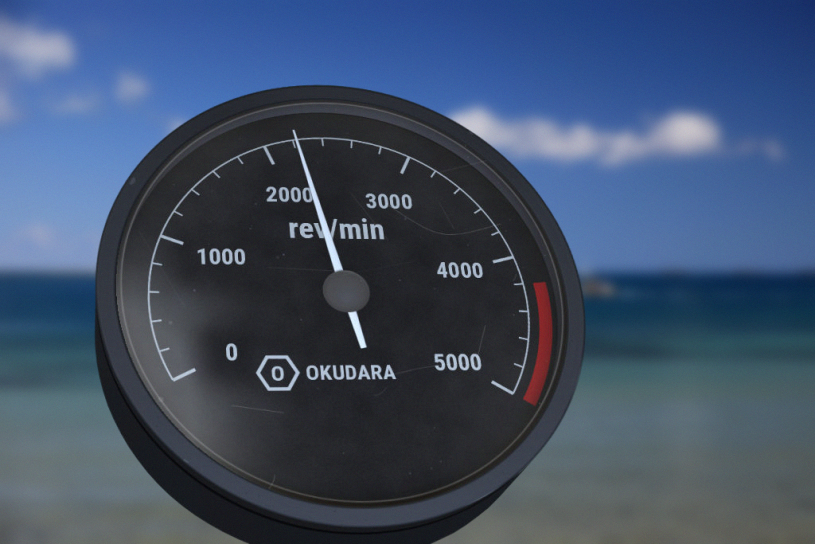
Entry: 2200 rpm
